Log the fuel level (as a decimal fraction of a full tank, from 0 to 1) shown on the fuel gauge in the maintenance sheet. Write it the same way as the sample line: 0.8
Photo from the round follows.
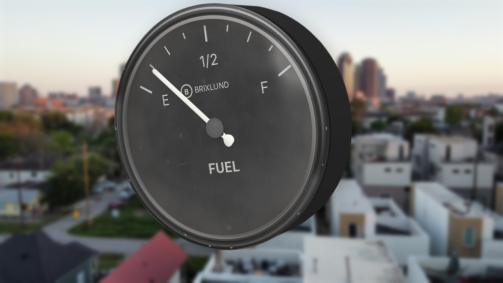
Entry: 0.125
